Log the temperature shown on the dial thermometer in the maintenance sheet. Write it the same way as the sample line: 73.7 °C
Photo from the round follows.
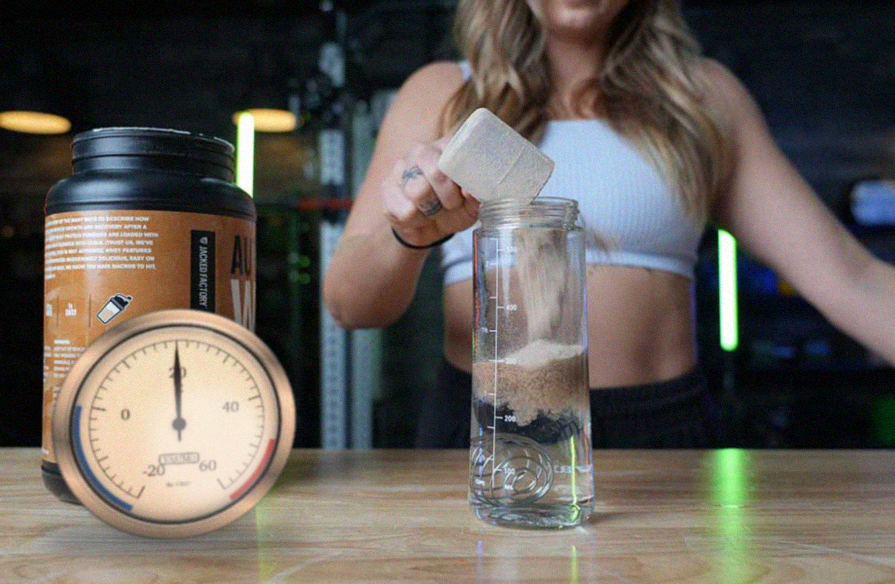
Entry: 20 °C
